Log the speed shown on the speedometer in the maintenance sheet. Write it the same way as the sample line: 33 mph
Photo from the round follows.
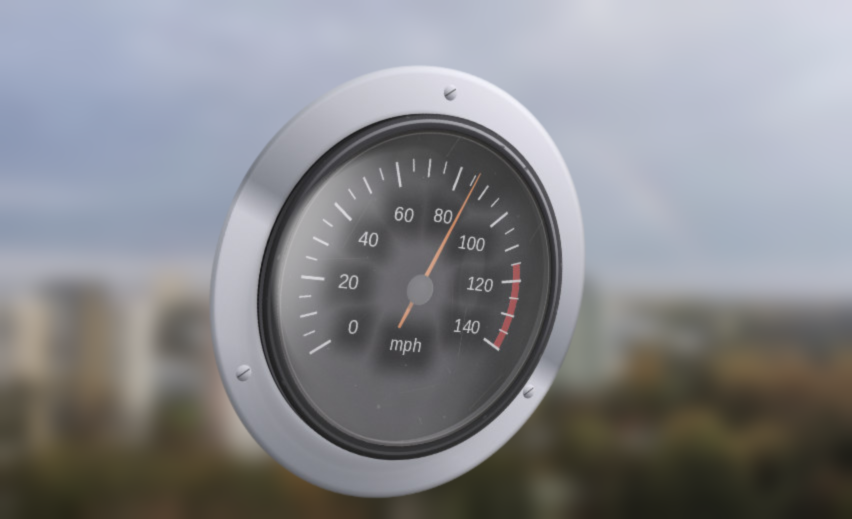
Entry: 85 mph
